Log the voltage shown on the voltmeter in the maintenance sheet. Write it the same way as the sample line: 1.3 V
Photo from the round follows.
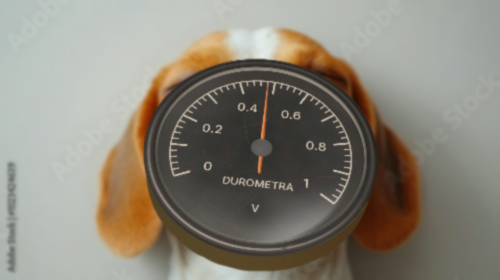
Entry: 0.48 V
